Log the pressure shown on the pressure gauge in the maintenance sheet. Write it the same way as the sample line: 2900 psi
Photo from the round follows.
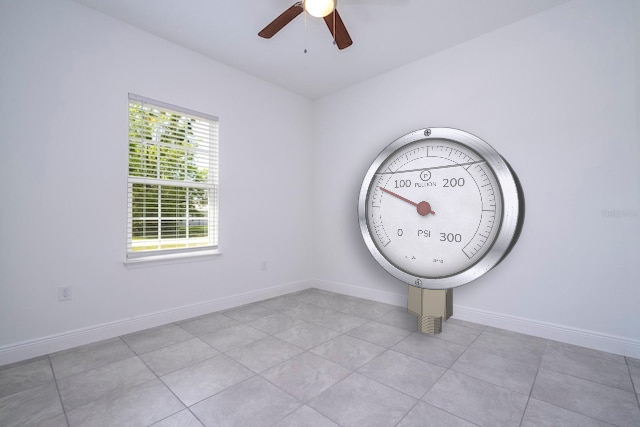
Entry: 75 psi
